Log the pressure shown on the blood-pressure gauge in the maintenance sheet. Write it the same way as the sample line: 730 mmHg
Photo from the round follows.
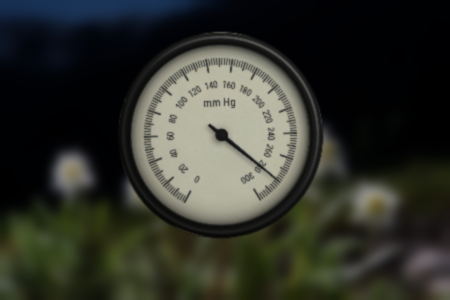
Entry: 280 mmHg
